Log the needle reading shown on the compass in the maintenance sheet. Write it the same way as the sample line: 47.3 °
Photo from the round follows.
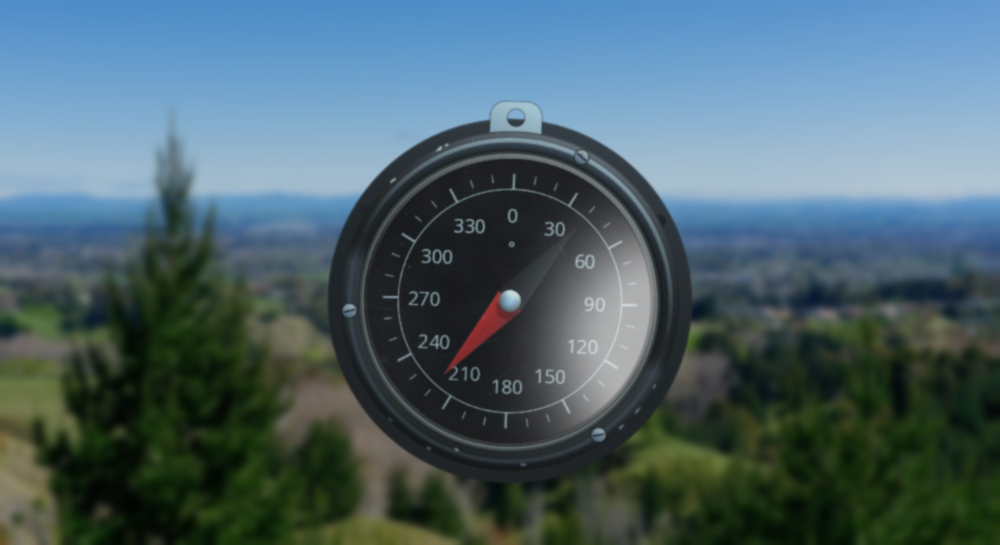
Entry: 220 °
